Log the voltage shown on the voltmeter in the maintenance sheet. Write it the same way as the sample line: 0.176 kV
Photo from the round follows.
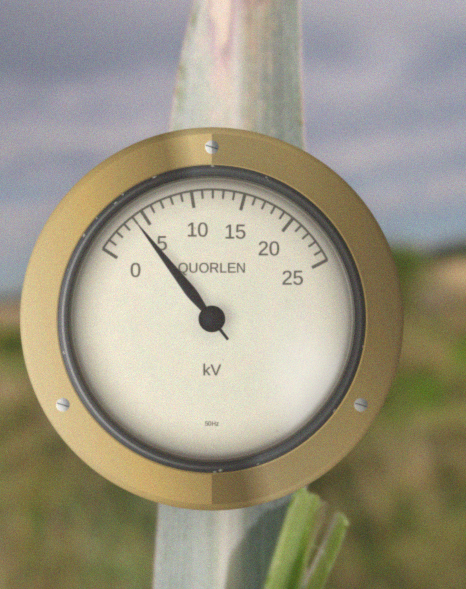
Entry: 4 kV
